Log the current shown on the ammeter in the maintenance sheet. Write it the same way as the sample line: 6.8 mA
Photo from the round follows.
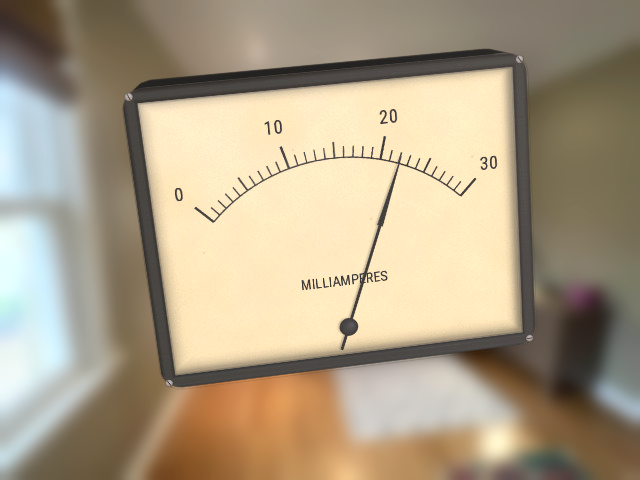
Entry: 22 mA
